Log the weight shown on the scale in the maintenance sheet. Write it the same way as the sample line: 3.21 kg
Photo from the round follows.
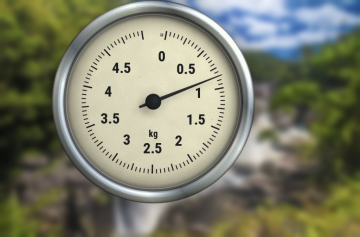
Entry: 0.85 kg
